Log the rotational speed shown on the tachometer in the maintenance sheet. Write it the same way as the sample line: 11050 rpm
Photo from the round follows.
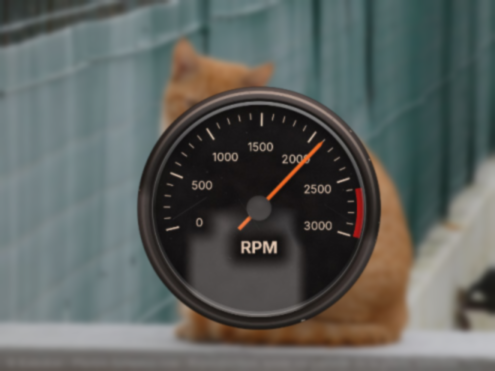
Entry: 2100 rpm
